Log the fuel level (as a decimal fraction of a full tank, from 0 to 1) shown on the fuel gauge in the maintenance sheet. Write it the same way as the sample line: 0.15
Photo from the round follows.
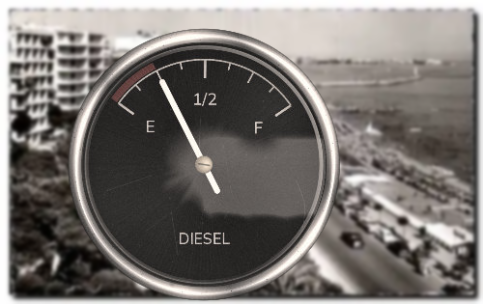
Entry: 0.25
